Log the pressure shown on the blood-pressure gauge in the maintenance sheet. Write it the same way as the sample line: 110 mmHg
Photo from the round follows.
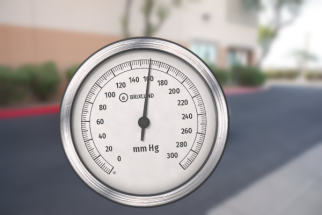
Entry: 160 mmHg
